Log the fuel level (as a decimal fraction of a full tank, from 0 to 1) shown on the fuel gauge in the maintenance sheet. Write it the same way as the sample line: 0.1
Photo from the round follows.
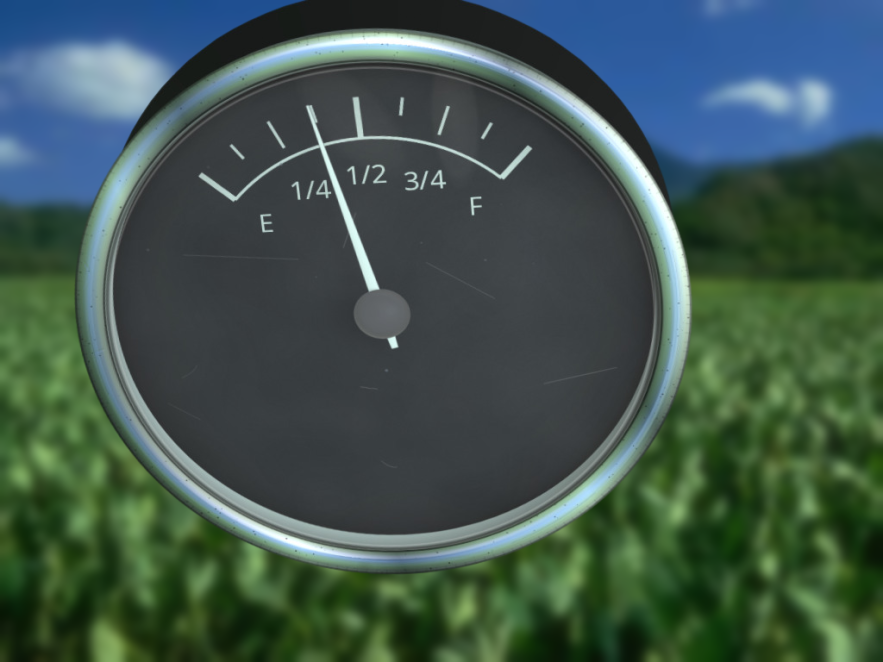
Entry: 0.375
